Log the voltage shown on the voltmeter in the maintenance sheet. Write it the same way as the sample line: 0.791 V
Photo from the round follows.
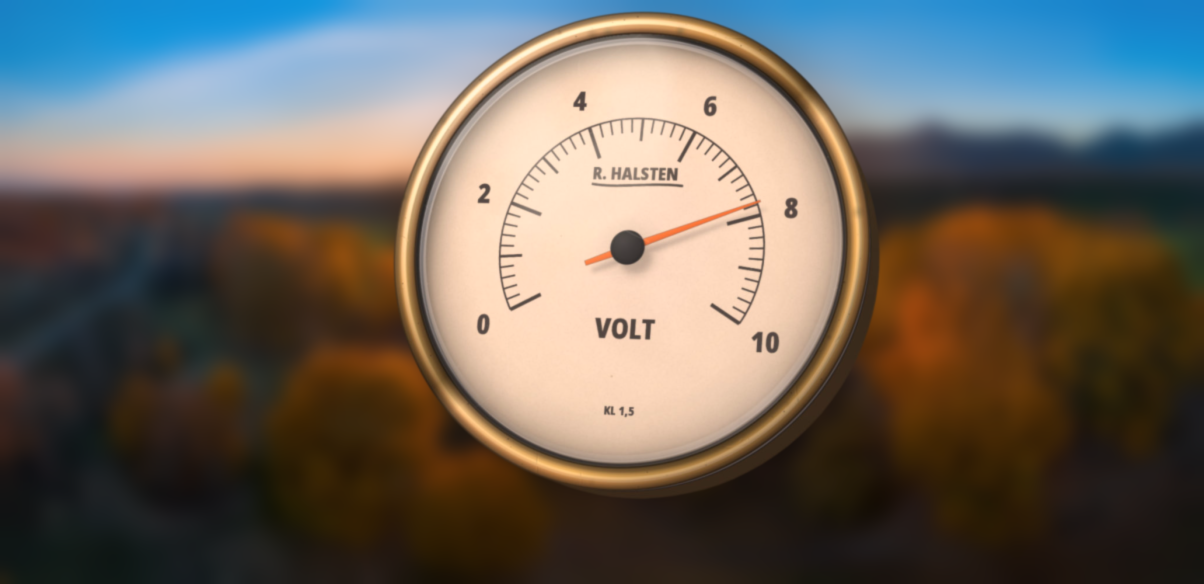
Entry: 7.8 V
